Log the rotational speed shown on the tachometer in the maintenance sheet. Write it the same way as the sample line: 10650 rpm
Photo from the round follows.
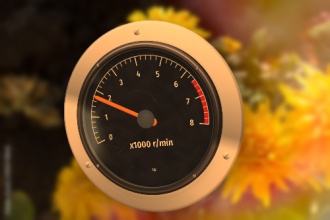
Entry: 1800 rpm
